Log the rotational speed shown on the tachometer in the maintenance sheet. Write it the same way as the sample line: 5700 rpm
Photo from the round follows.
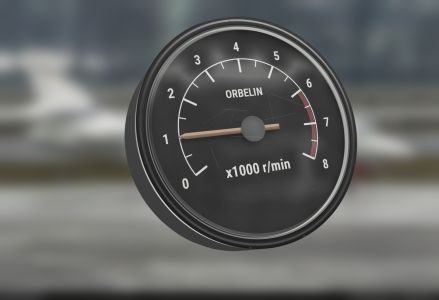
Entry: 1000 rpm
